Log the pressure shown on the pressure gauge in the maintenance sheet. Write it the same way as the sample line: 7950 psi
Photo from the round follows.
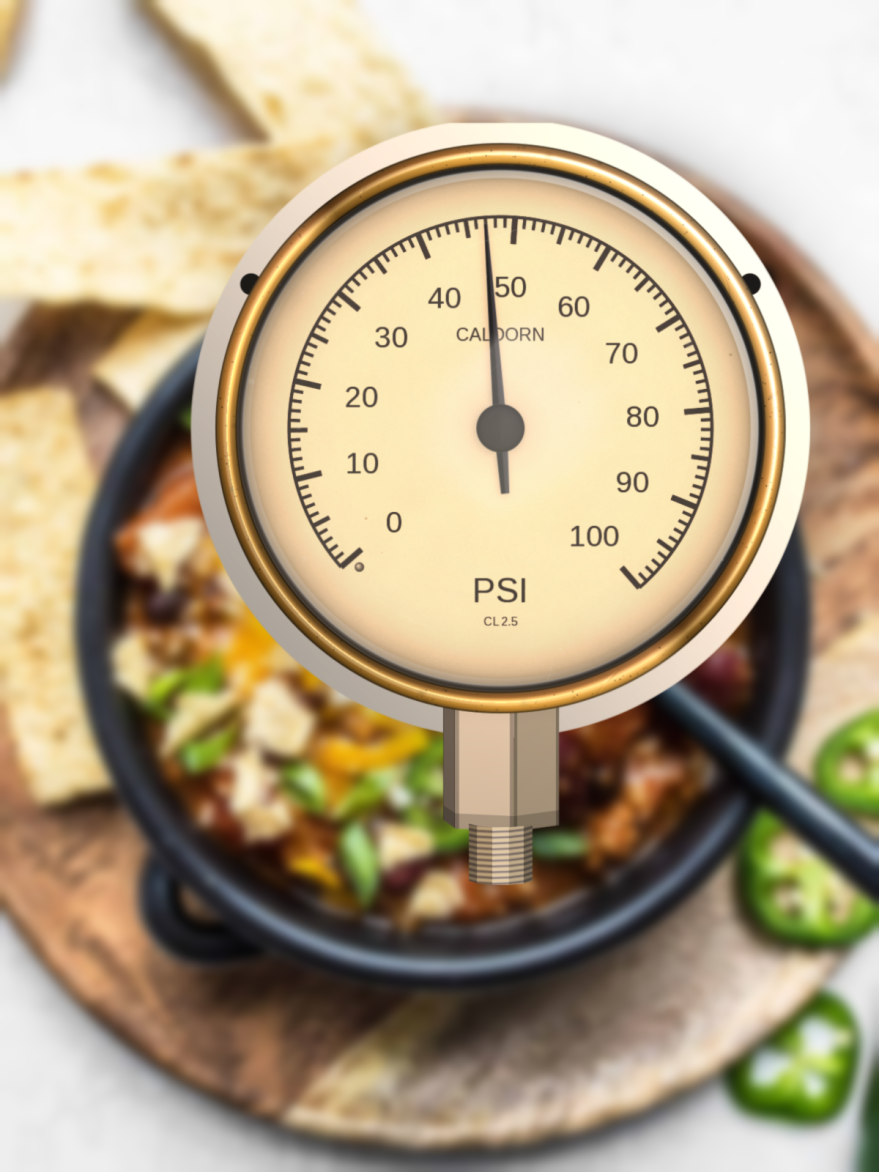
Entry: 47 psi
